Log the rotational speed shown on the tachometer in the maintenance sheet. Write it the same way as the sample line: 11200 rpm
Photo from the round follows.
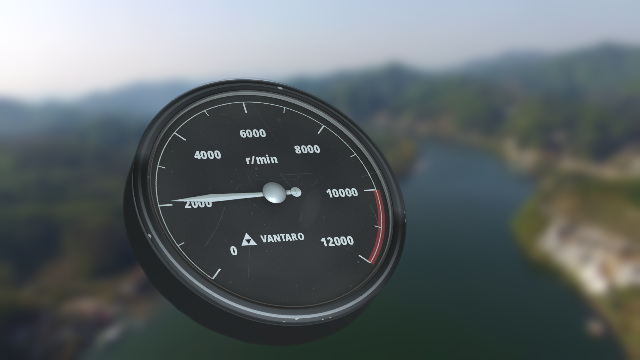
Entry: 2000 rpm
